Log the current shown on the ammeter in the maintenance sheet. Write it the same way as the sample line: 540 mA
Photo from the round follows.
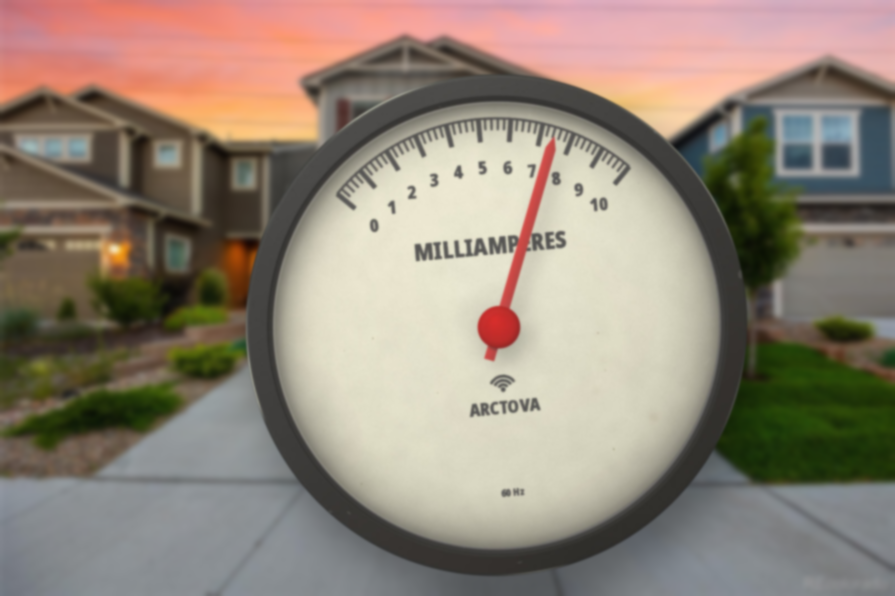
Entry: 7.4 mA
